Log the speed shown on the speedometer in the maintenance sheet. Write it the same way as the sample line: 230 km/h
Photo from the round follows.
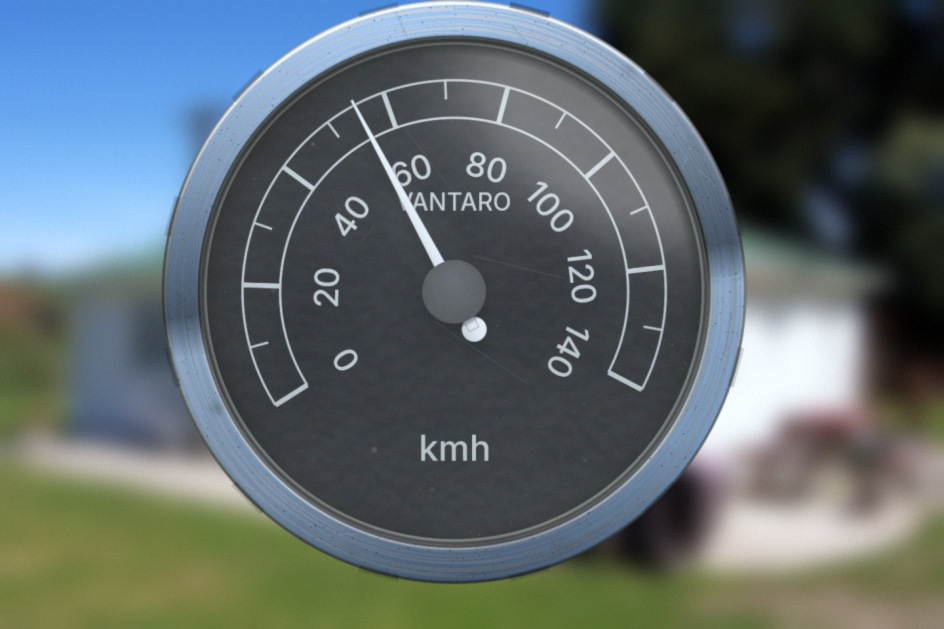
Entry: 55 km/h
